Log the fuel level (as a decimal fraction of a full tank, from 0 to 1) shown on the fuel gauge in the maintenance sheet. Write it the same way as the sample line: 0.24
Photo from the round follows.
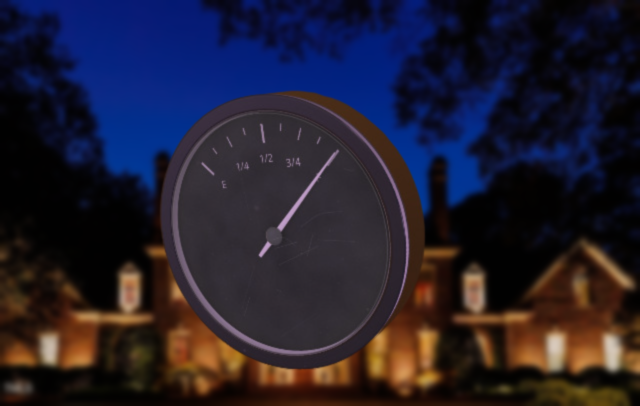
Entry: 1
